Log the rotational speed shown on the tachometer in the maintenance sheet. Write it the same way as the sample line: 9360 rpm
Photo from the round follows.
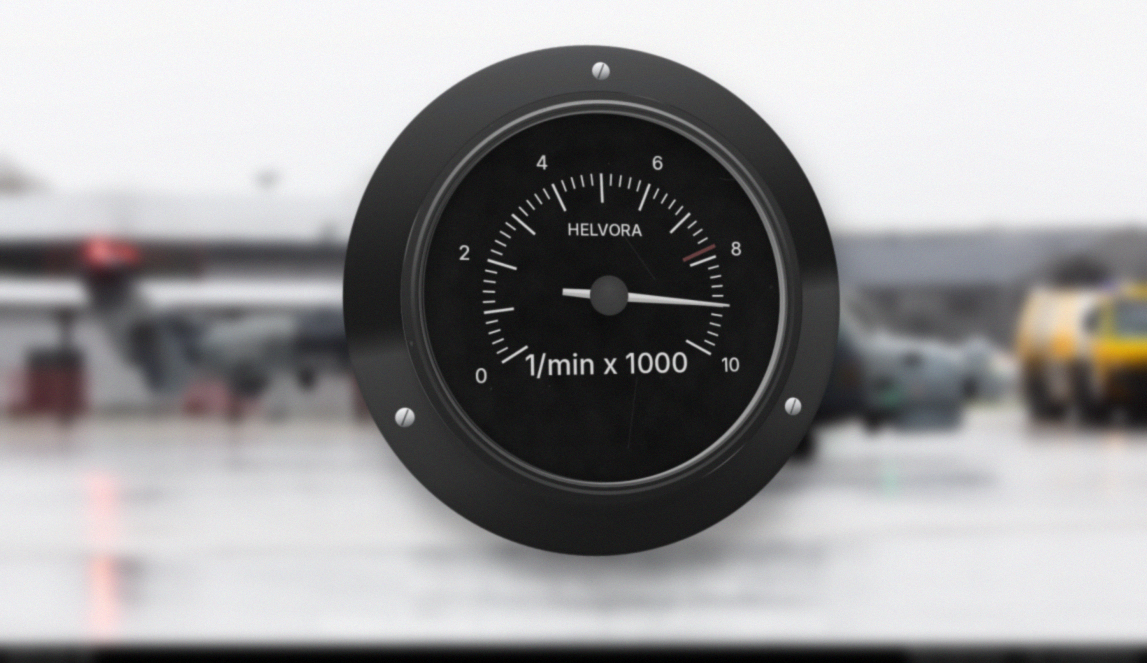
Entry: 9000 rpm
